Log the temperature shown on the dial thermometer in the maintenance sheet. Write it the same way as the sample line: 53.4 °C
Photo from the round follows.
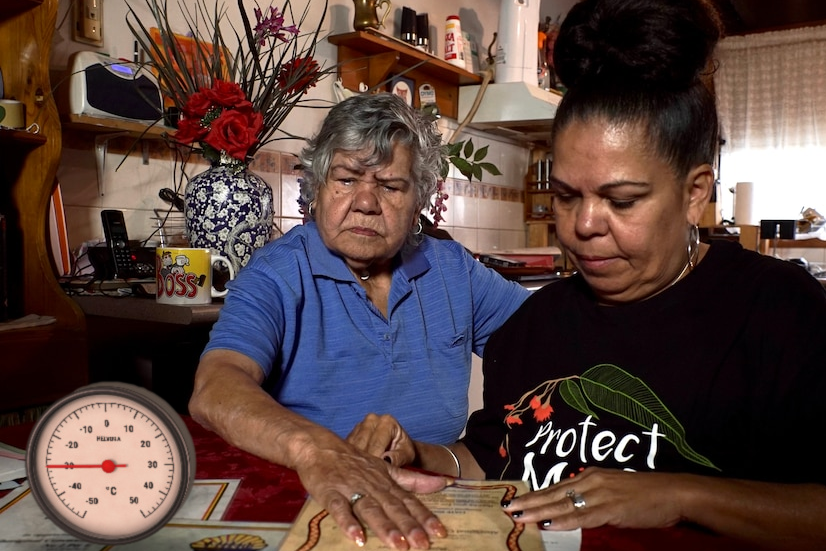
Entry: -30 °C
